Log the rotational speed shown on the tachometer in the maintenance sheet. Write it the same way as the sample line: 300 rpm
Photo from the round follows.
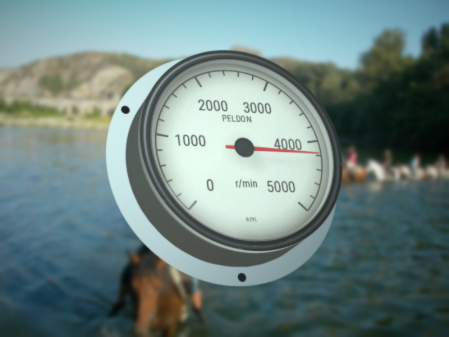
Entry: 4200 rpm
